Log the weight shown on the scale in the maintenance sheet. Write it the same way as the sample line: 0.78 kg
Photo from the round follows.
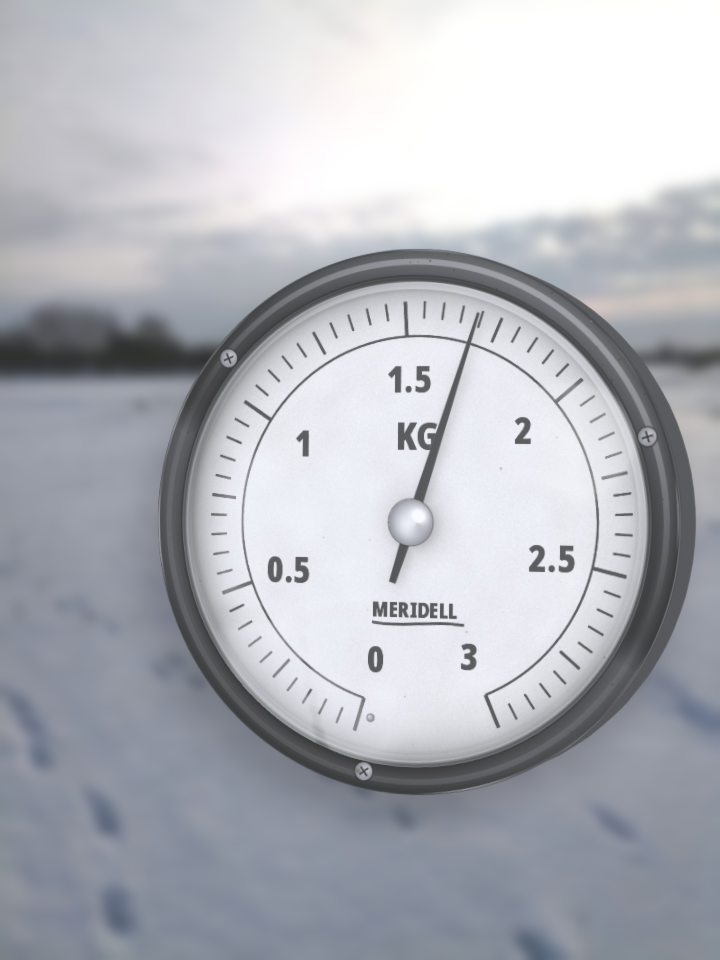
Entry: 1.7 kg
